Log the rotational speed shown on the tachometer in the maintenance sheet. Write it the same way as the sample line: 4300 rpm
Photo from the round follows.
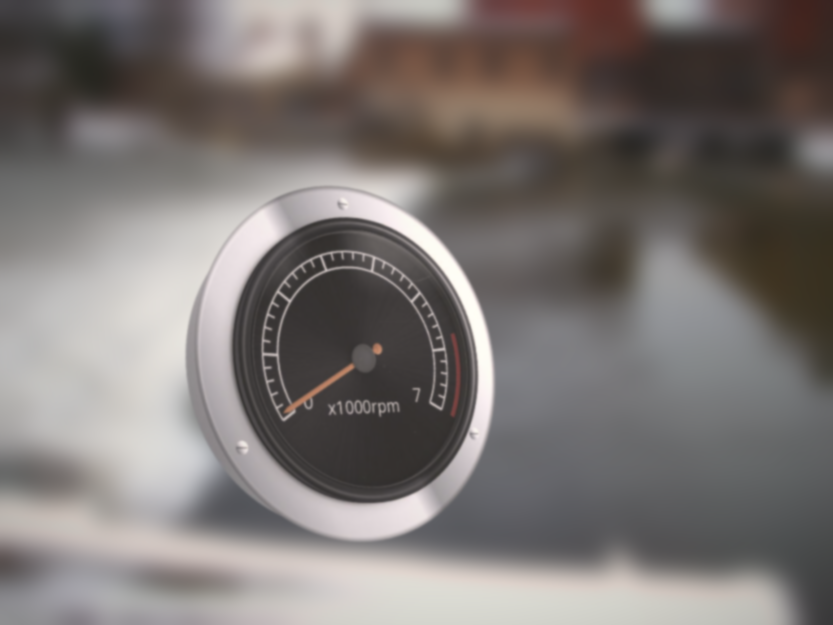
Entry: 100 rpm
